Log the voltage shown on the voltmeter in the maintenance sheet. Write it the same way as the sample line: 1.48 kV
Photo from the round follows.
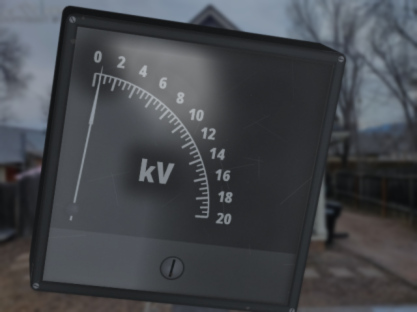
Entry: 0.5 kV
